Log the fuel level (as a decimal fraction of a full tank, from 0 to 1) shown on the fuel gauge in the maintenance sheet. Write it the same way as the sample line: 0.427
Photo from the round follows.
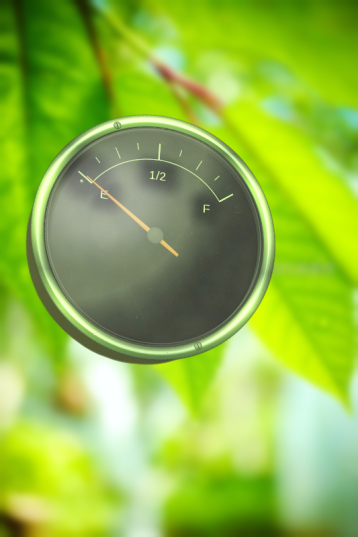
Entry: 0
